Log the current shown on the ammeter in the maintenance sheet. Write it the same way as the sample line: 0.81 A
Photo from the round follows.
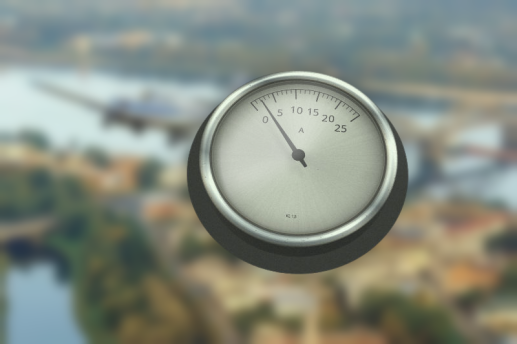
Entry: 2 A
